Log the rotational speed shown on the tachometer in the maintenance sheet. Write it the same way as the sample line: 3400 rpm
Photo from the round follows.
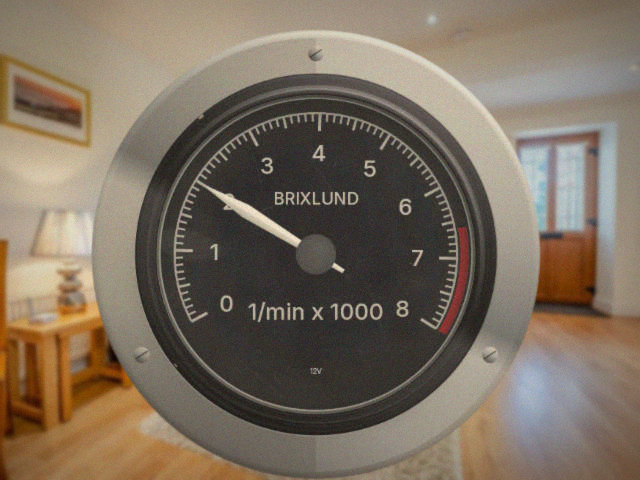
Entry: 2000 rpm
